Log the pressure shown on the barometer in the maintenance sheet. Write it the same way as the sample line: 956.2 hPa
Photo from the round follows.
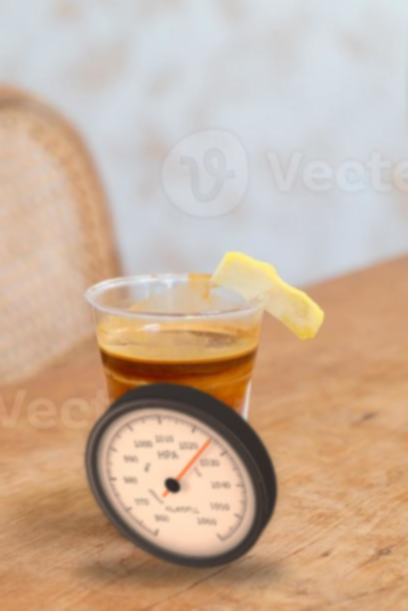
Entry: 1025 hPa
